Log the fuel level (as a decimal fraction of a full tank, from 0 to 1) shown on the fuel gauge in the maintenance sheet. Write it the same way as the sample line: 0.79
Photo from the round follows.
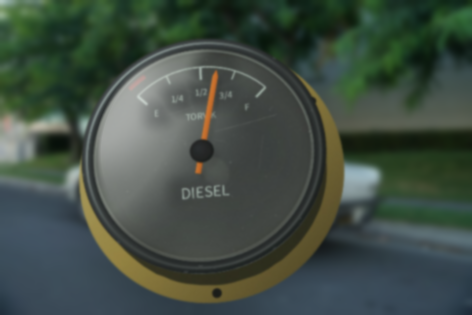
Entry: 0.625
